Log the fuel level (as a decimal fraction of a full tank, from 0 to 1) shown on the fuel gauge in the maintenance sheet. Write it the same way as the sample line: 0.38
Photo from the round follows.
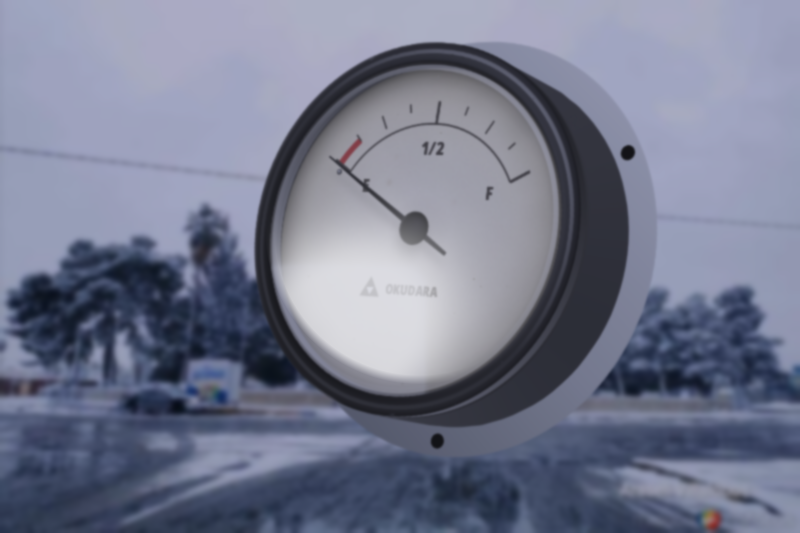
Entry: 0
